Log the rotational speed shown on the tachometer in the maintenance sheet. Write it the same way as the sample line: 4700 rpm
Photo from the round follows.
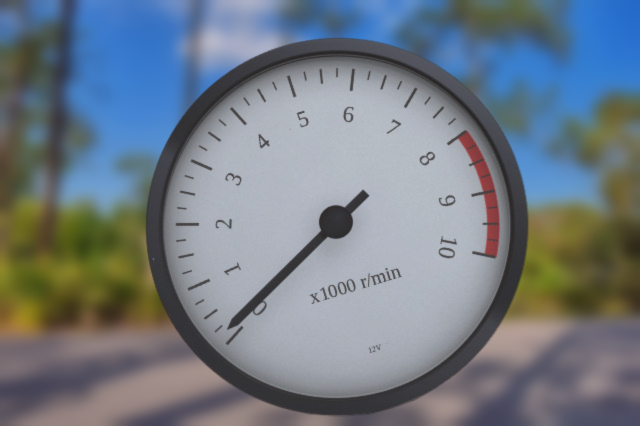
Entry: 125 rpm
